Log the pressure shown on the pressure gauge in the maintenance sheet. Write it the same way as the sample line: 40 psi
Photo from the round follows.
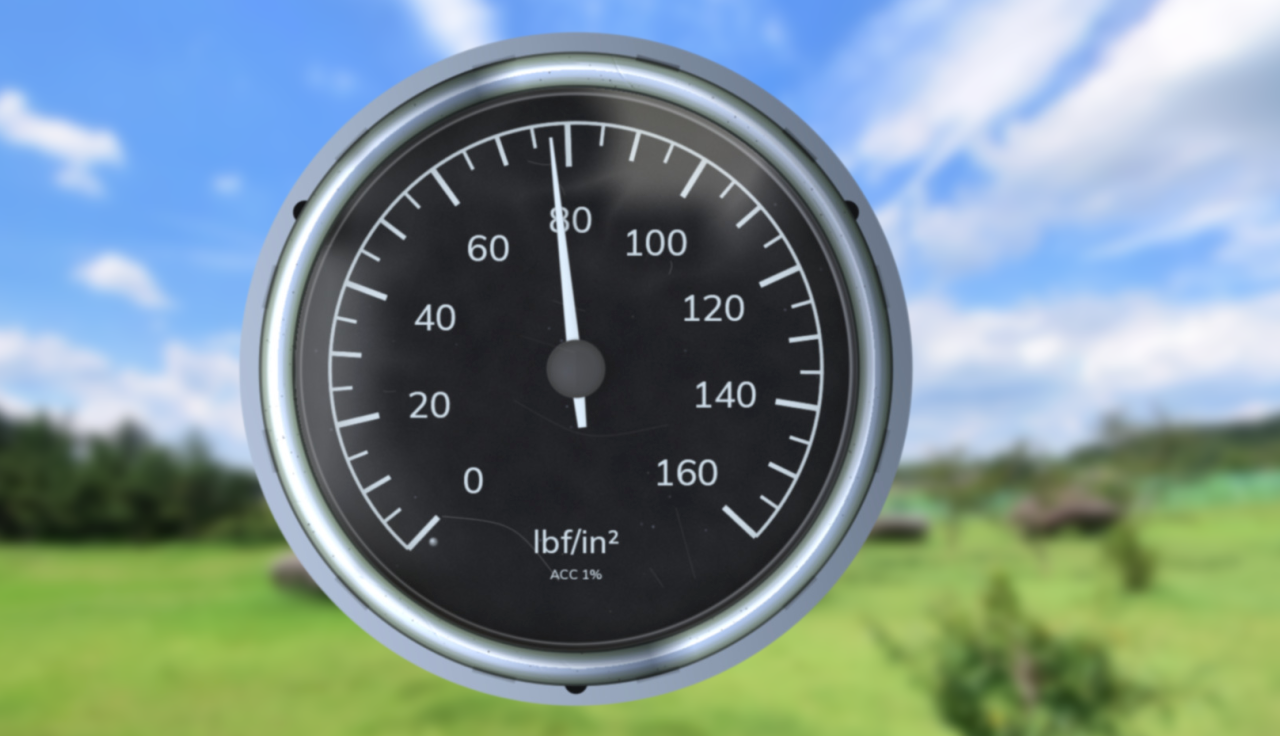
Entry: 77.5 psi
